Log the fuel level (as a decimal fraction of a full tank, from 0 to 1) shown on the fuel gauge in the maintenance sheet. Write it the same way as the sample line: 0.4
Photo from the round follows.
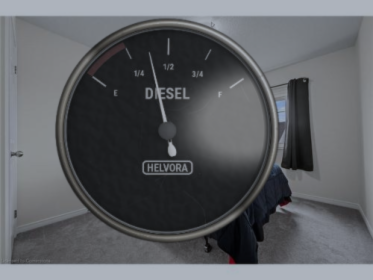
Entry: 0.375
